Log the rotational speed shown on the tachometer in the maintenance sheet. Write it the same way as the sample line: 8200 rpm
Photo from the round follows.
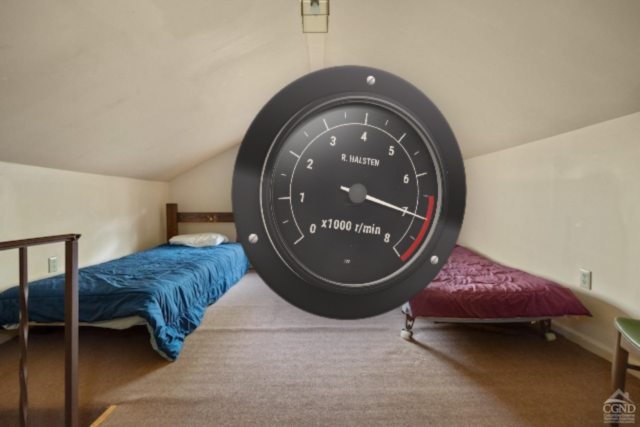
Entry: 7000 rpm
